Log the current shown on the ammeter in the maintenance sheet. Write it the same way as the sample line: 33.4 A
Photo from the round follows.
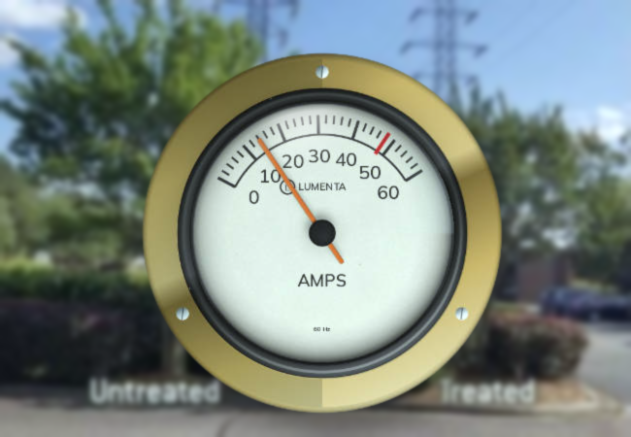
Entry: 14 A
